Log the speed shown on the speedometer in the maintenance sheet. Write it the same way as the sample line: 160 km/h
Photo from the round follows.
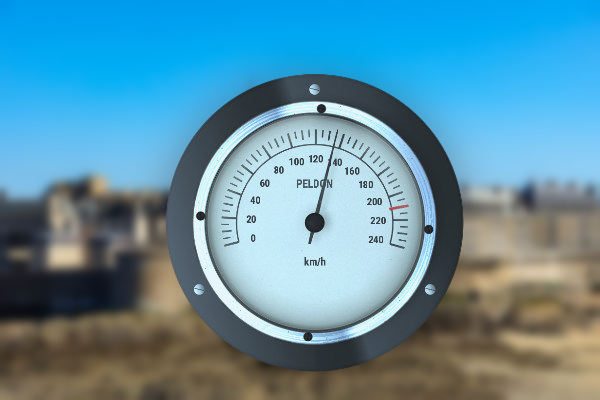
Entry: 135 km/h
